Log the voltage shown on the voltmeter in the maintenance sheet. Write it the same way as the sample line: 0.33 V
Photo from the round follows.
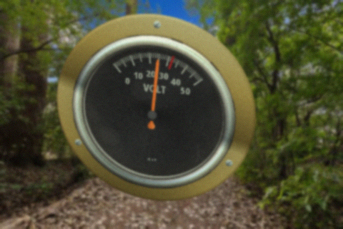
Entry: 25 V
